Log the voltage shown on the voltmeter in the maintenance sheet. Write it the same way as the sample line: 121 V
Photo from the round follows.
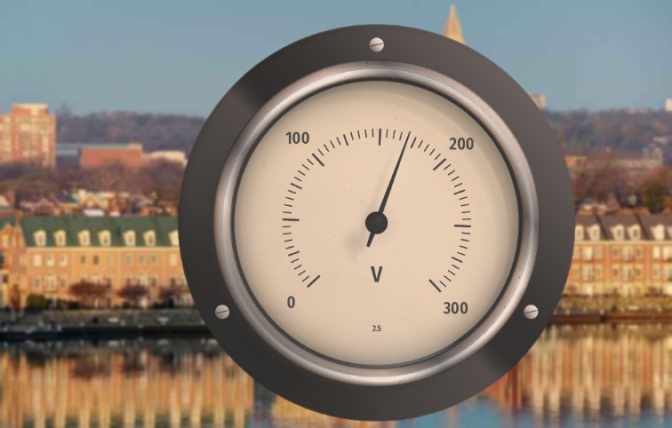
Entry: 170 V
